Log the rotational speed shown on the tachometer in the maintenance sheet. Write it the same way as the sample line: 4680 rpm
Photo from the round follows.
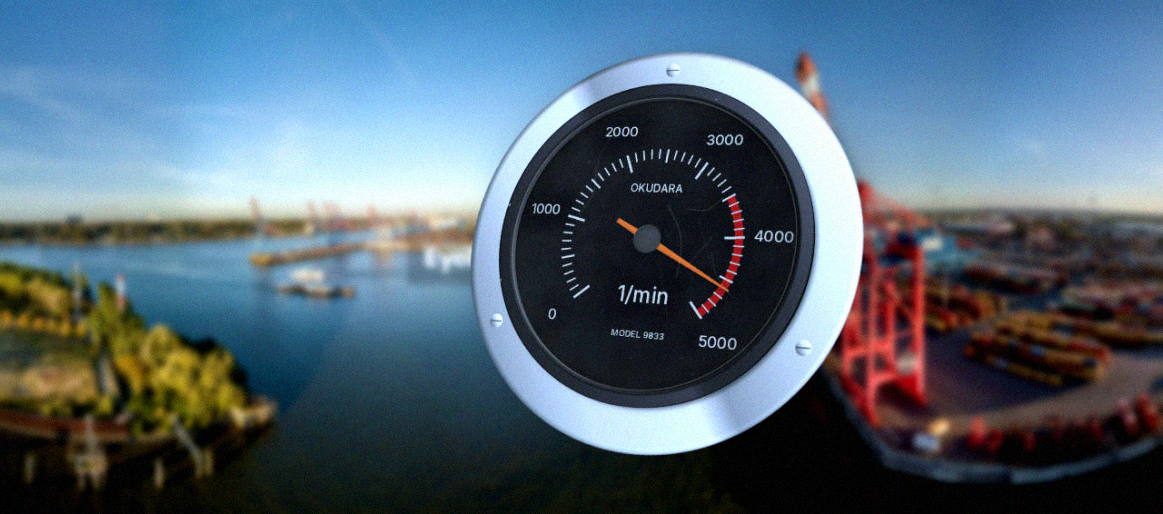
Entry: 4600 rpm
